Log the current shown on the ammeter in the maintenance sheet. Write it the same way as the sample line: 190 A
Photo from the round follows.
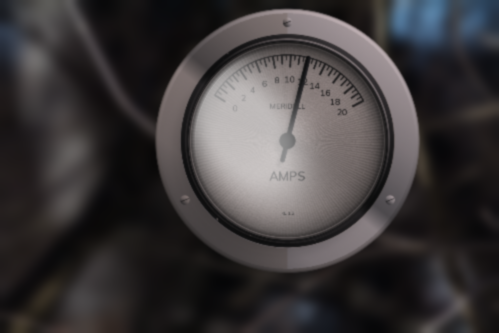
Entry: 12 A
